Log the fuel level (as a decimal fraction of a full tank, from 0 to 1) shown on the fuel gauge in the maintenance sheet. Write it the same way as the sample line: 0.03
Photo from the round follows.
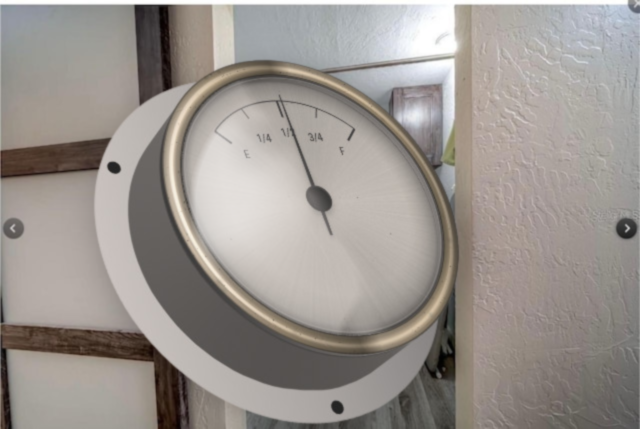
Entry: 0.5
